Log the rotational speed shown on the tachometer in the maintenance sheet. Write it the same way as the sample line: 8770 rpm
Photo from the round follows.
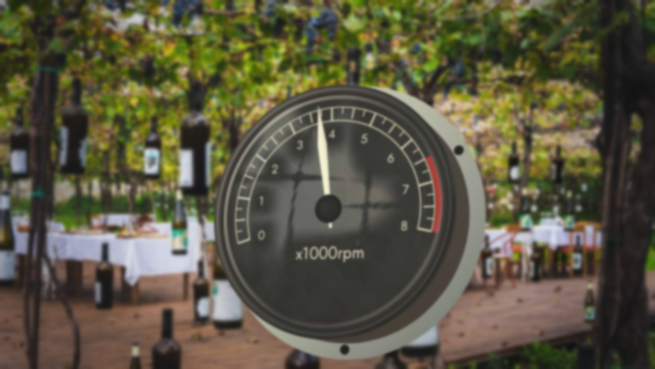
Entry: 3750 rpm
